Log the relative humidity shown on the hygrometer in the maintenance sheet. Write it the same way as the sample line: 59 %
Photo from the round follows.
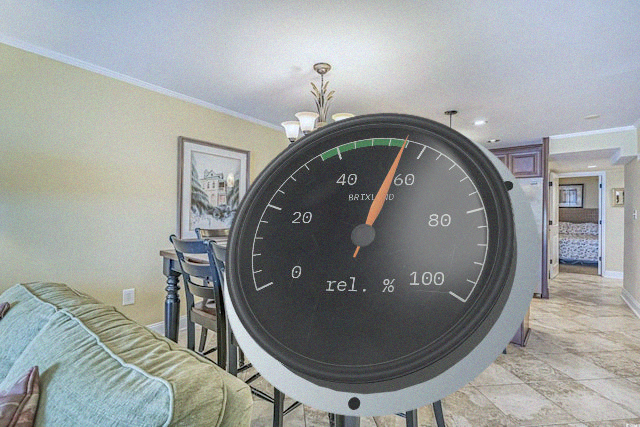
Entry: 56 %
